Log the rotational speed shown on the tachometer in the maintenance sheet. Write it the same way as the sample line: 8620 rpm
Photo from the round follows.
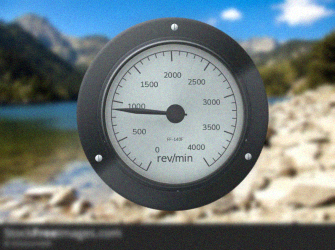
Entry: 900 rpm
